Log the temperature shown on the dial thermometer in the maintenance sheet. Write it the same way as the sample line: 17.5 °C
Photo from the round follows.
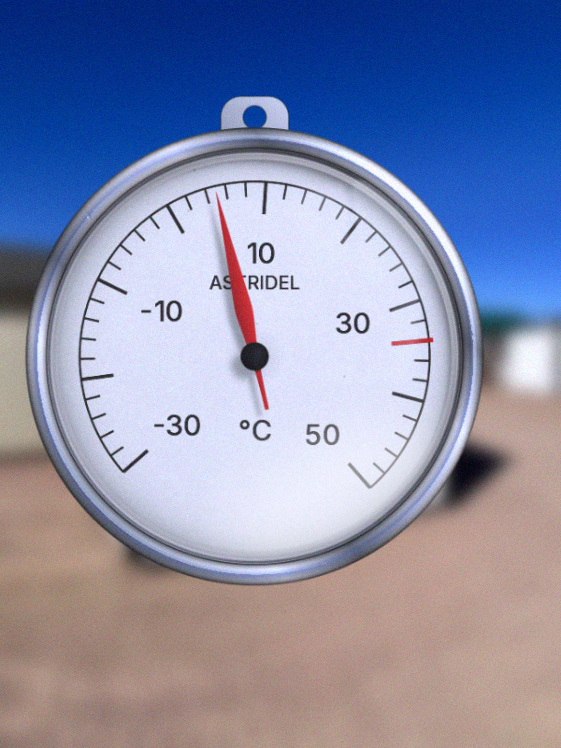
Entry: 5 °C
